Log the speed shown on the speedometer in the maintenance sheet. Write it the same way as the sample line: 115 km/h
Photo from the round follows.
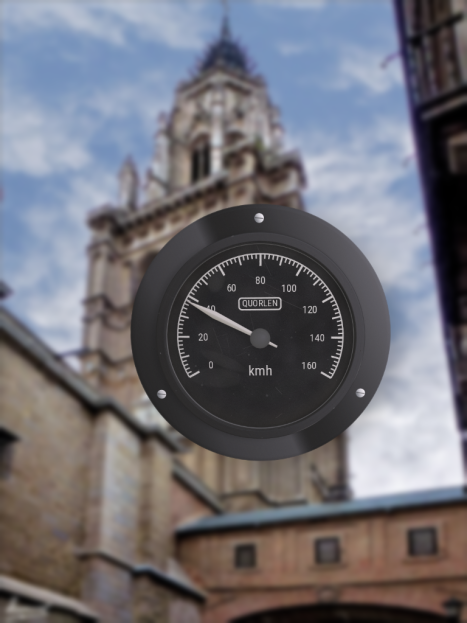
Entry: 38 km/h
